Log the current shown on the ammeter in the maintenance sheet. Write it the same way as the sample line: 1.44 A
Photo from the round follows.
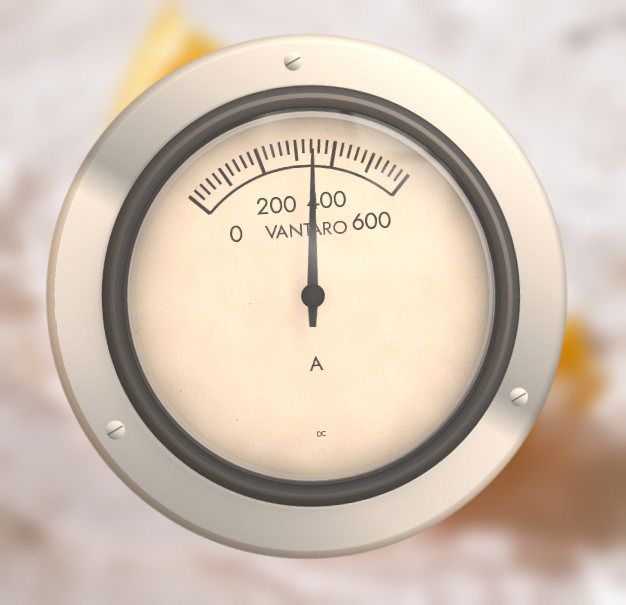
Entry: 340 A
